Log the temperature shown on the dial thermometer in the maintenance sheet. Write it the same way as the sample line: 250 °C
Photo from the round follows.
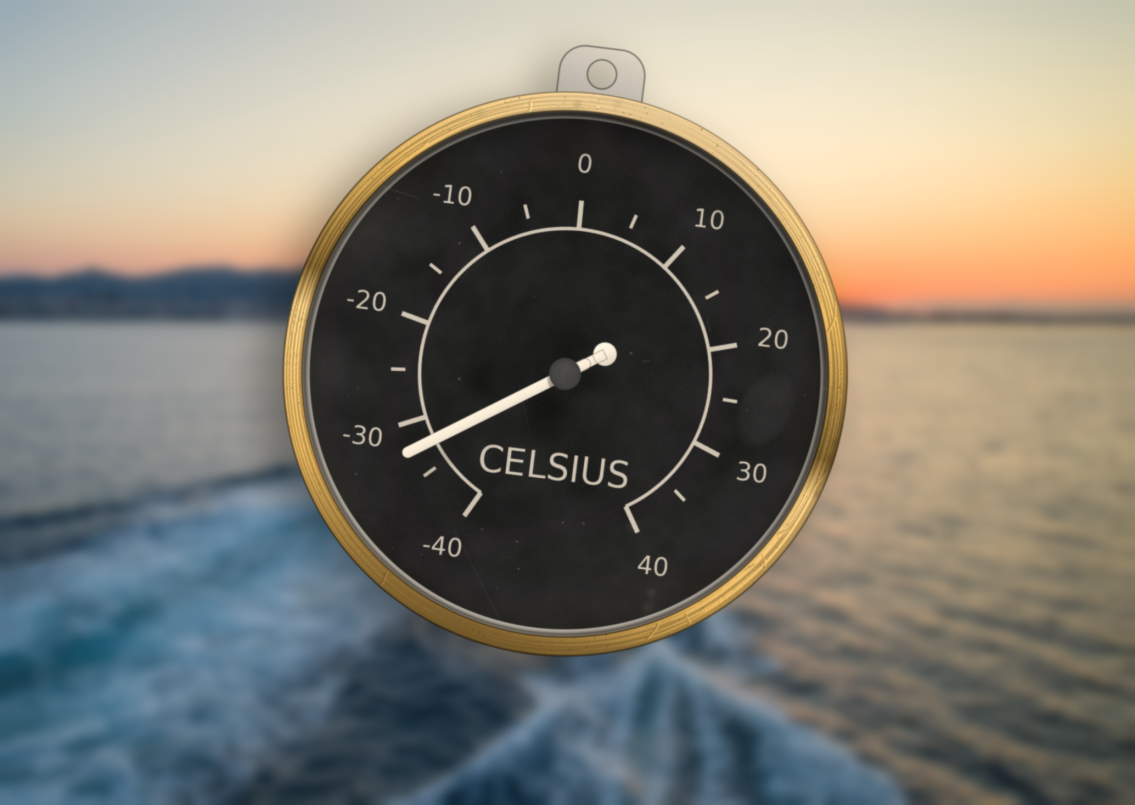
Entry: -32.5 °C
